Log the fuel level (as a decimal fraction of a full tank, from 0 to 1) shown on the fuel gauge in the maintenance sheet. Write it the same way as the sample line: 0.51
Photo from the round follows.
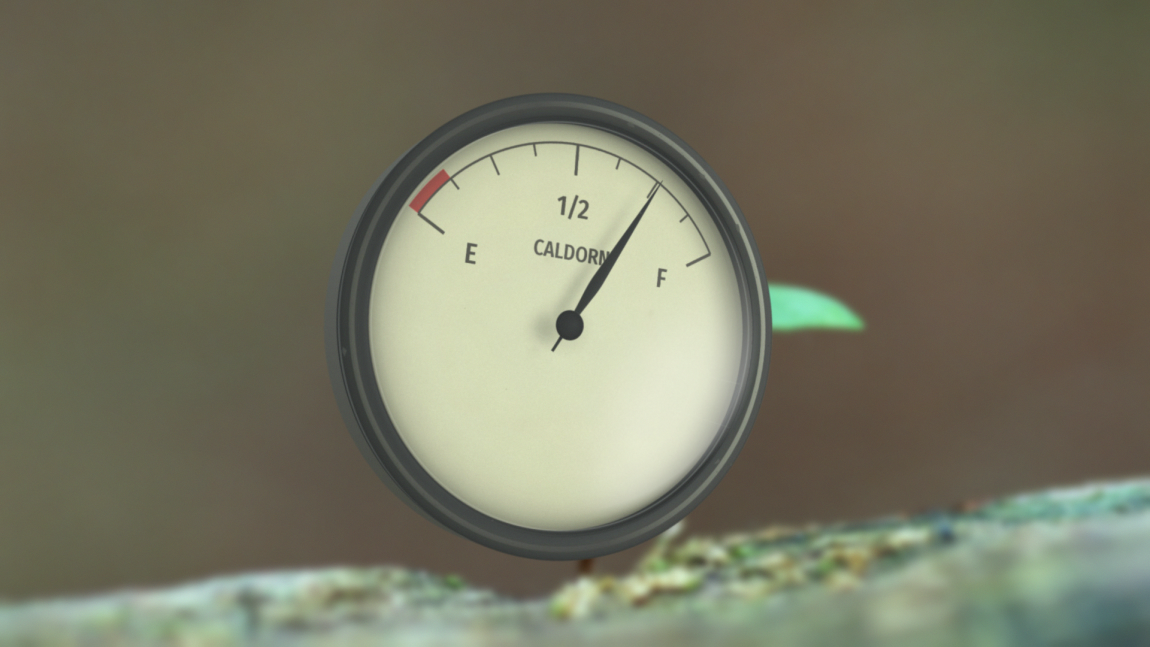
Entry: 0.75
